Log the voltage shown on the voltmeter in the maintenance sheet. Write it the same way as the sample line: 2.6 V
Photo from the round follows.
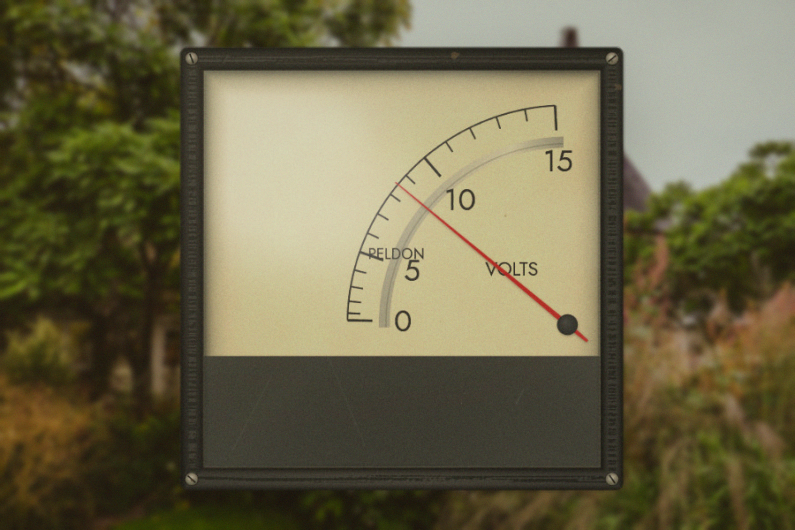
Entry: 8.5 V
